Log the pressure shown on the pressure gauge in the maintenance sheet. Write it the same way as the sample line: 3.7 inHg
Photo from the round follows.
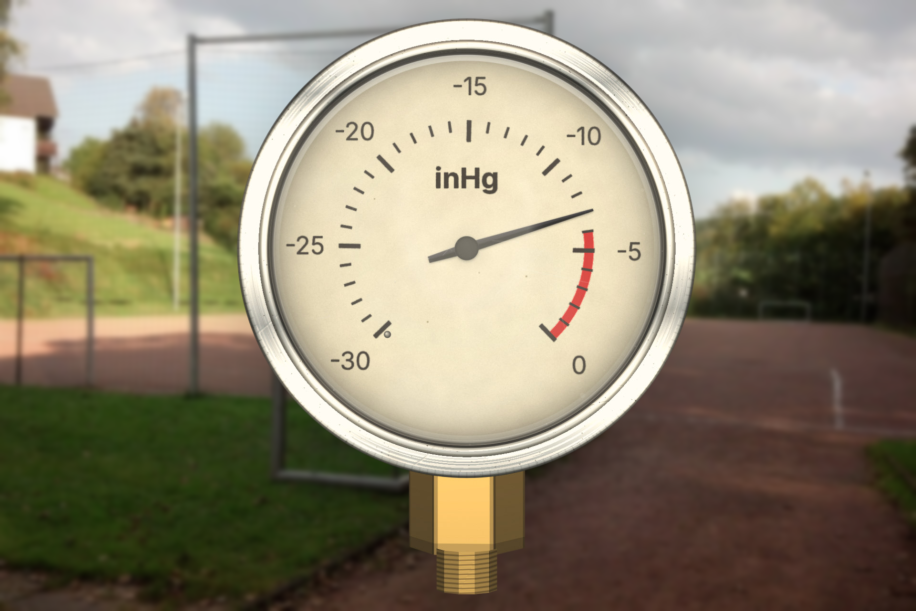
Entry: -7 inHg
